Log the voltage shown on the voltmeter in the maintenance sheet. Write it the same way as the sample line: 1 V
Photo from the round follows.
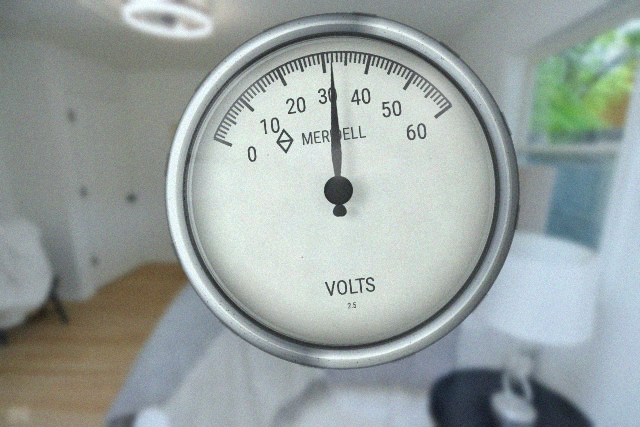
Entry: 32 V
